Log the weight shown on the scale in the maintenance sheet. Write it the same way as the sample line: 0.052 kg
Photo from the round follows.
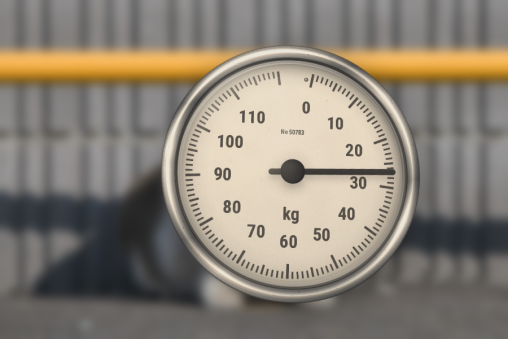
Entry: 27 kg
